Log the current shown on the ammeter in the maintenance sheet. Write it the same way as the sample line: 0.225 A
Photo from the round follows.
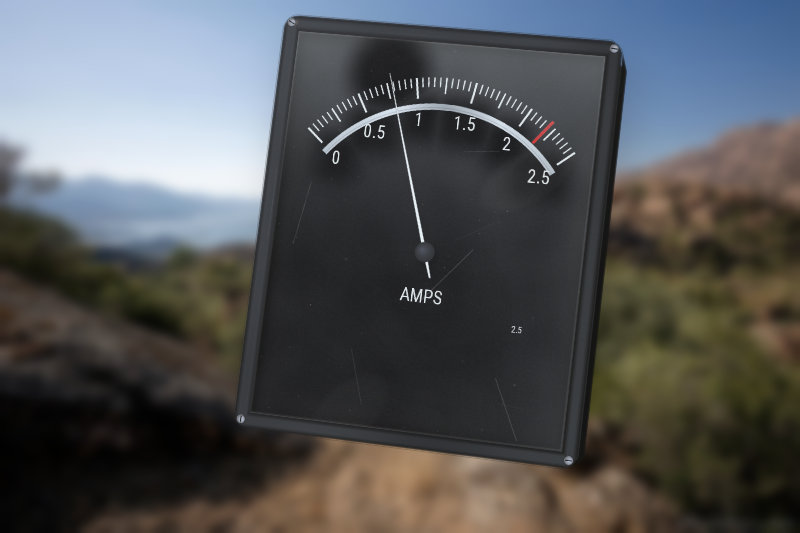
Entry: 0.8 A
